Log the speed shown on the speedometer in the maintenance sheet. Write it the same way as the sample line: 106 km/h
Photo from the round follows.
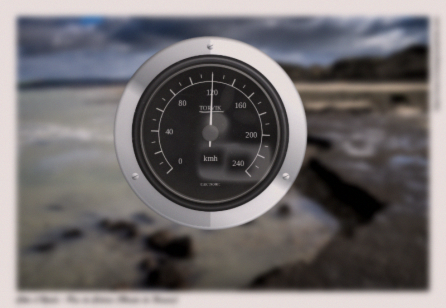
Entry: 120 km/h
